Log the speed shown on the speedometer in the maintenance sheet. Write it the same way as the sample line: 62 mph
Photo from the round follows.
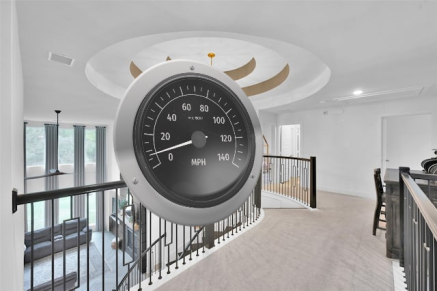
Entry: 7.5 mph
